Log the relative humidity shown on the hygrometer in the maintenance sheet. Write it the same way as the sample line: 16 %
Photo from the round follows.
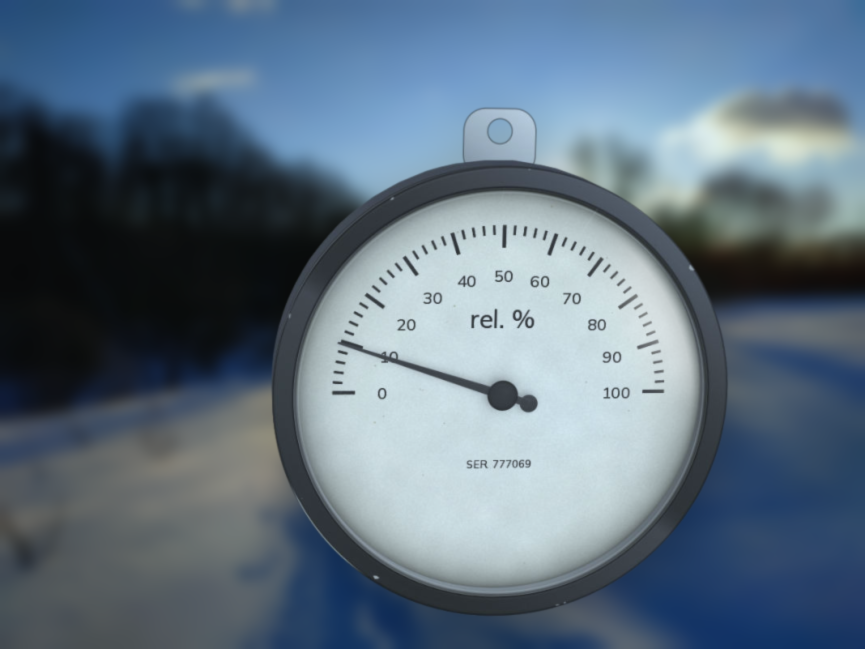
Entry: 10 %
